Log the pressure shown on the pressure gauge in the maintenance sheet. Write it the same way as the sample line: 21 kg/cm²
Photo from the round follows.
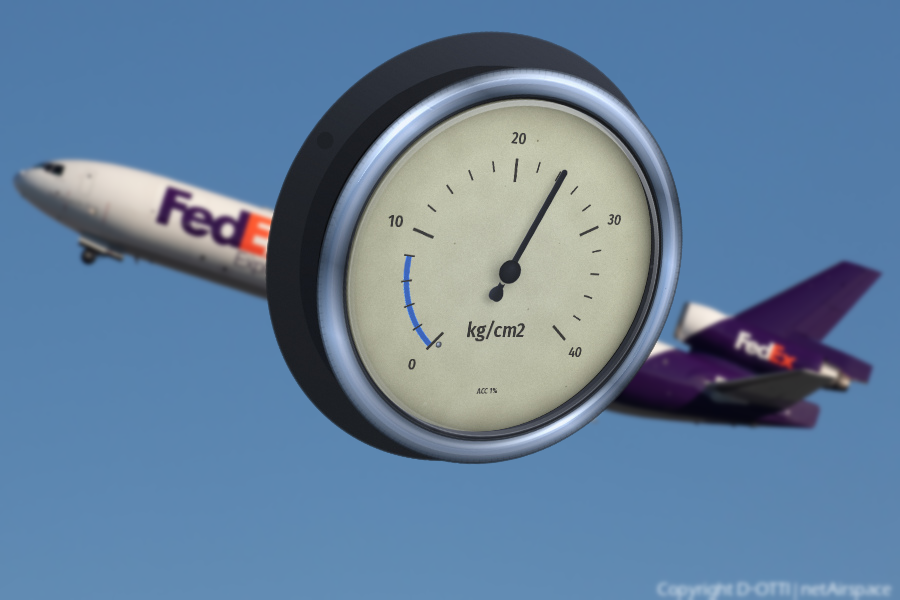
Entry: 24 kg/cm²
